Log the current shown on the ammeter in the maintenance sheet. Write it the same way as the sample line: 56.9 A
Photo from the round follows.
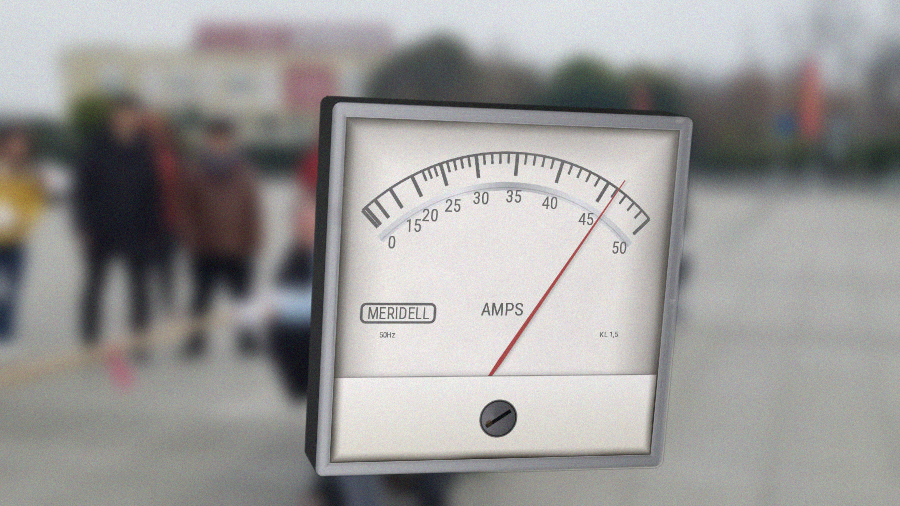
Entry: 46 A
